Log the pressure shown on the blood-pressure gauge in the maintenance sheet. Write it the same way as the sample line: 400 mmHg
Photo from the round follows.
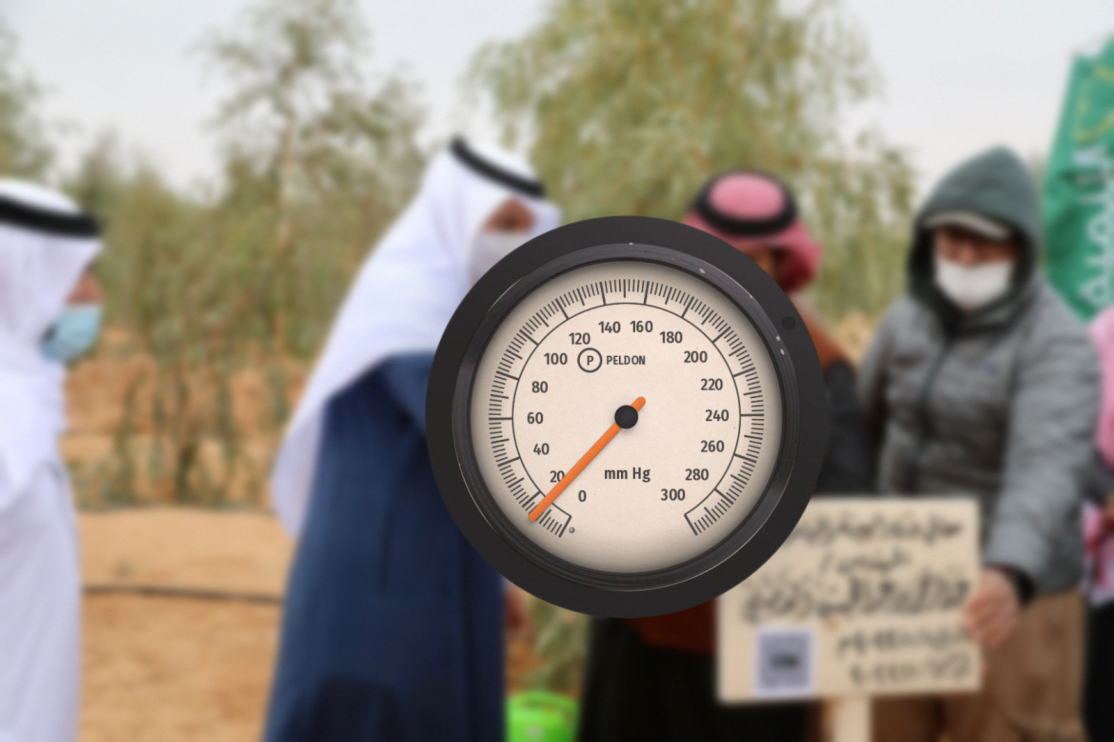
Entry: 14 mmHg
